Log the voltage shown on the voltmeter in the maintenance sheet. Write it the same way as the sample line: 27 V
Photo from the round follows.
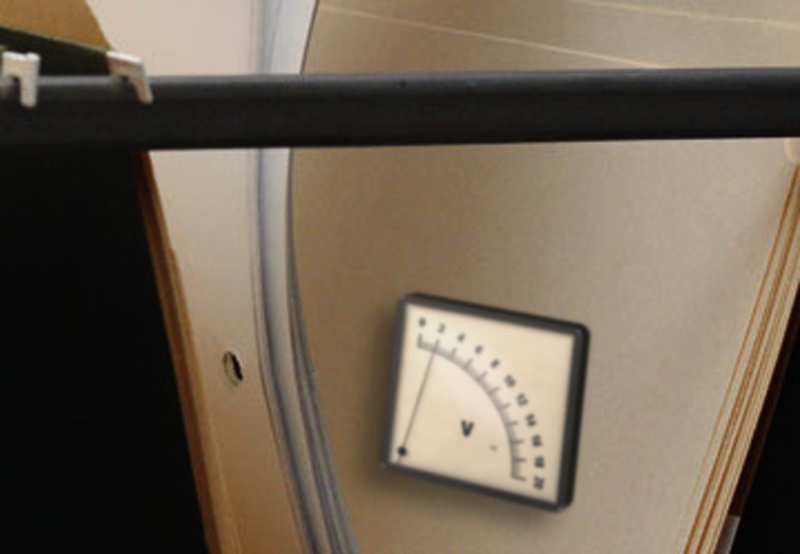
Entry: 2 V
